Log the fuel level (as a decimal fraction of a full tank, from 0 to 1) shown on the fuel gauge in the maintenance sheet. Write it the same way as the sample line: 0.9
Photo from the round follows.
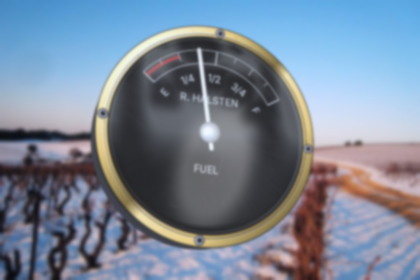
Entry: 0.375
